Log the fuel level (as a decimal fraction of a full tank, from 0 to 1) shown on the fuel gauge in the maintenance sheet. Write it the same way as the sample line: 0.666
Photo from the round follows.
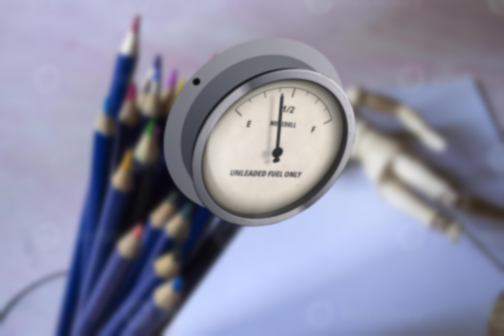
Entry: 0.375
